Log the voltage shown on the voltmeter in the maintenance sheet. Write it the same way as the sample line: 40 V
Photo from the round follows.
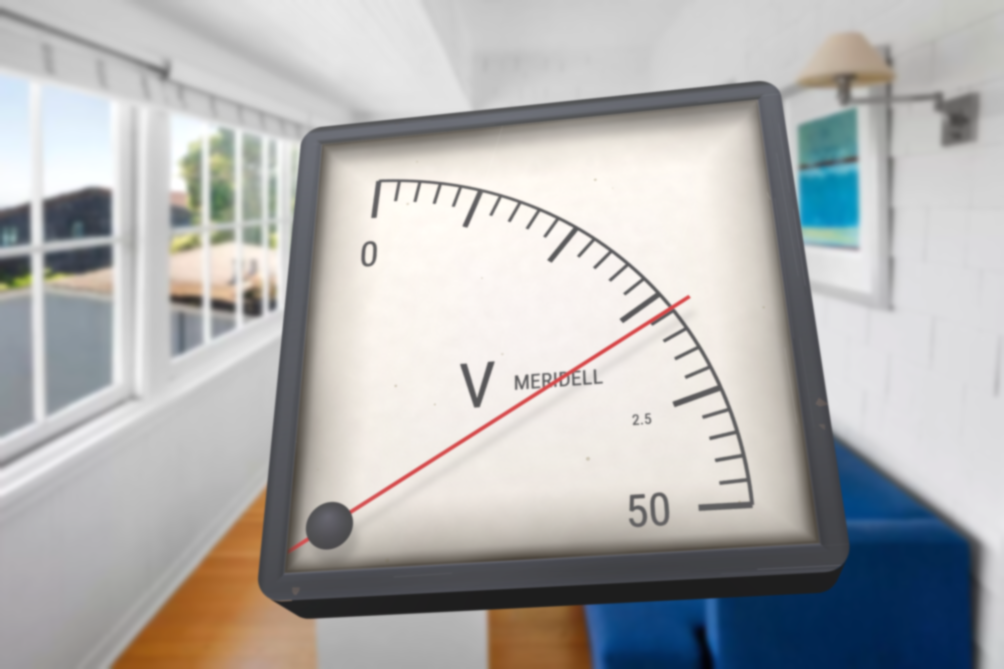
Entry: 32 V
